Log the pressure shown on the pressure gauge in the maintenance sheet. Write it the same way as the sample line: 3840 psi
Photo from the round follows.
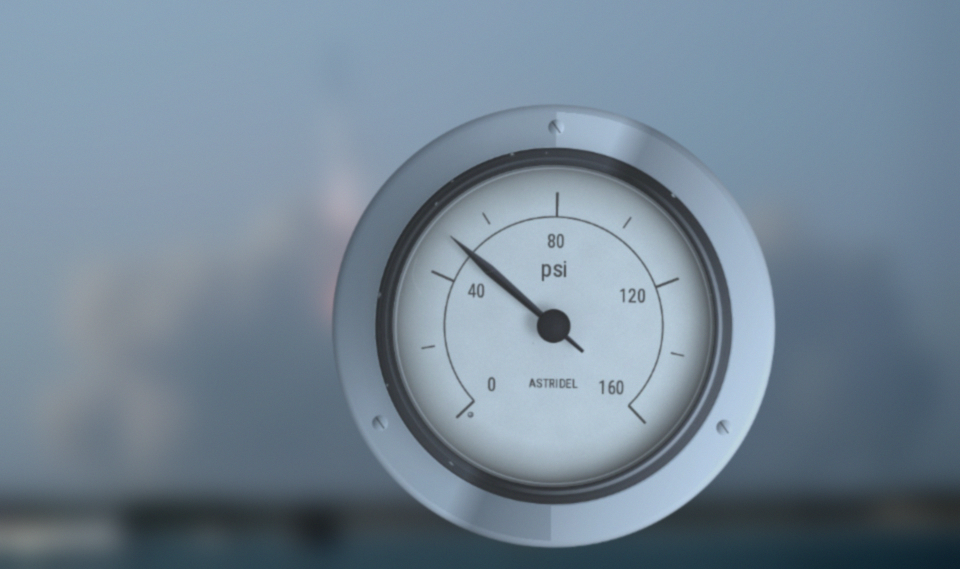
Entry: 50 psi
